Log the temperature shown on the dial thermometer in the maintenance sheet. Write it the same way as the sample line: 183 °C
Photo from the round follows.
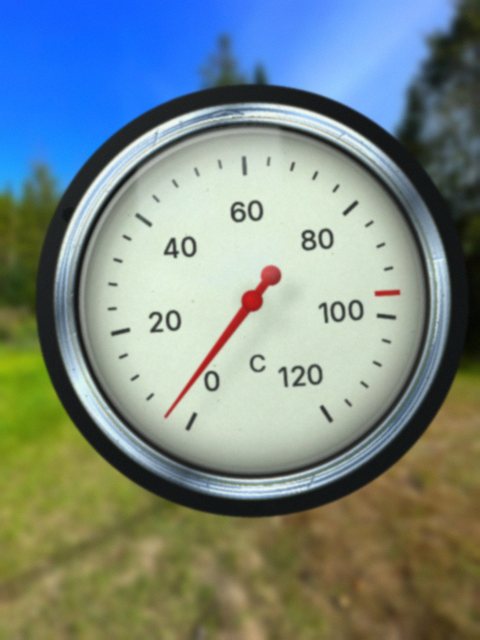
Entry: 4 °C
